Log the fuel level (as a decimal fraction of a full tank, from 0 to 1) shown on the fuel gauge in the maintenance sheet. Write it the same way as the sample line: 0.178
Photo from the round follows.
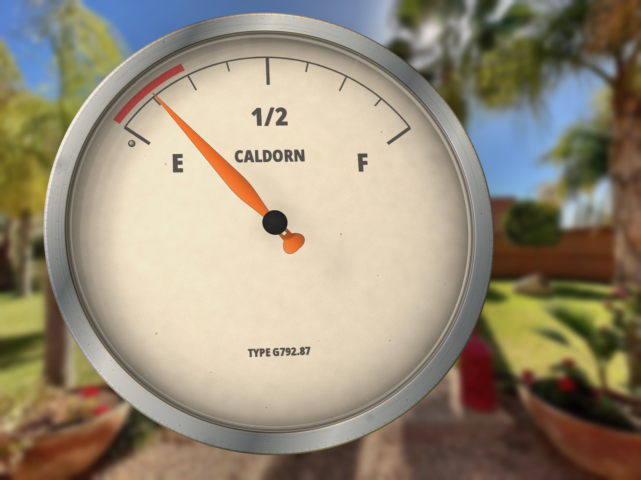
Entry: 0.125
